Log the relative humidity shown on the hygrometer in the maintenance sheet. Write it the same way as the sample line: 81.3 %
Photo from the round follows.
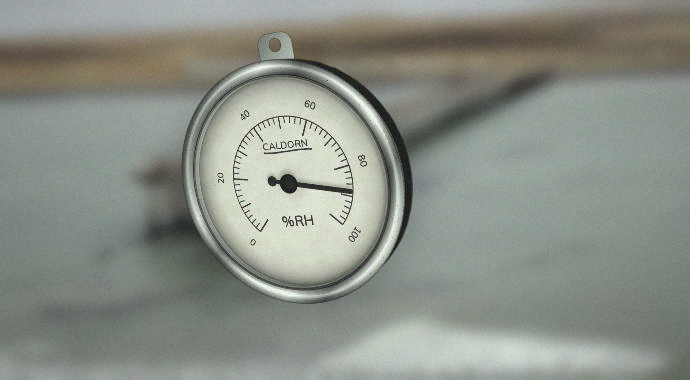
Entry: 88 %
